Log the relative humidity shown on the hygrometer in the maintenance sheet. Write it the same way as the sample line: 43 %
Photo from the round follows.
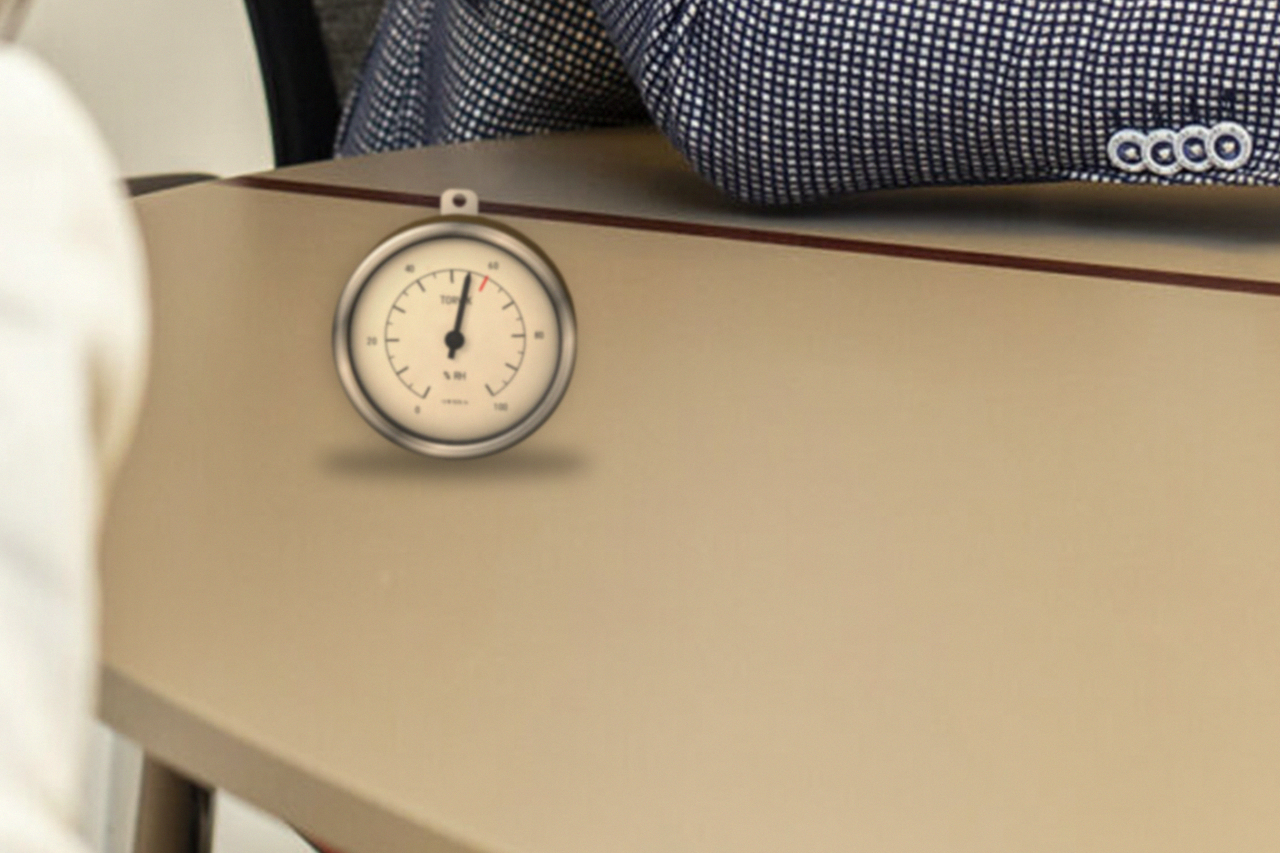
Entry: 55 %
